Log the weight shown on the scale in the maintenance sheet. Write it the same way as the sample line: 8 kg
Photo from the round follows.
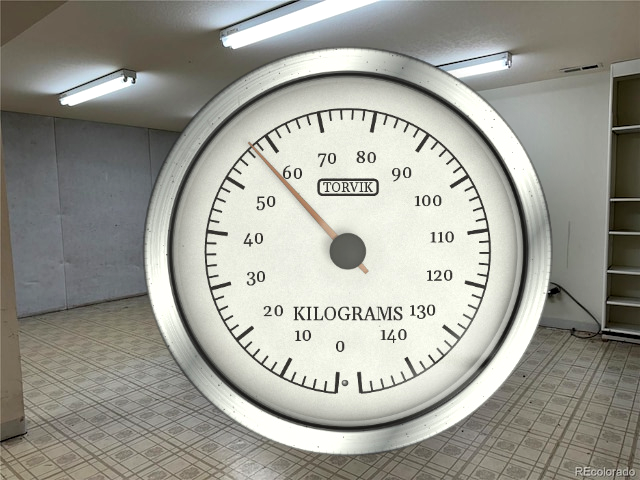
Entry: 57 kg
